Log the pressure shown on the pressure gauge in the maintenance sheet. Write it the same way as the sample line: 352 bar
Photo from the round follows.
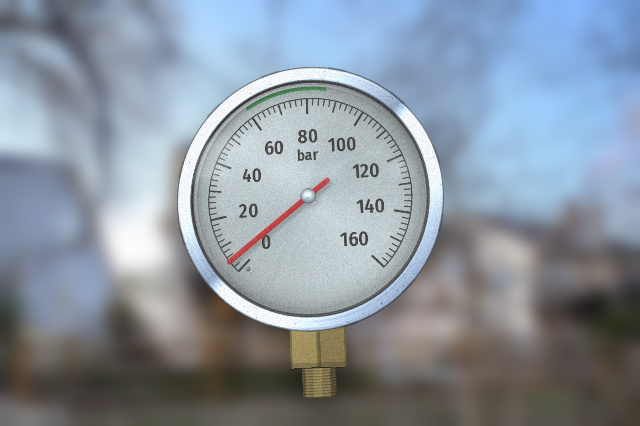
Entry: 4 bar
